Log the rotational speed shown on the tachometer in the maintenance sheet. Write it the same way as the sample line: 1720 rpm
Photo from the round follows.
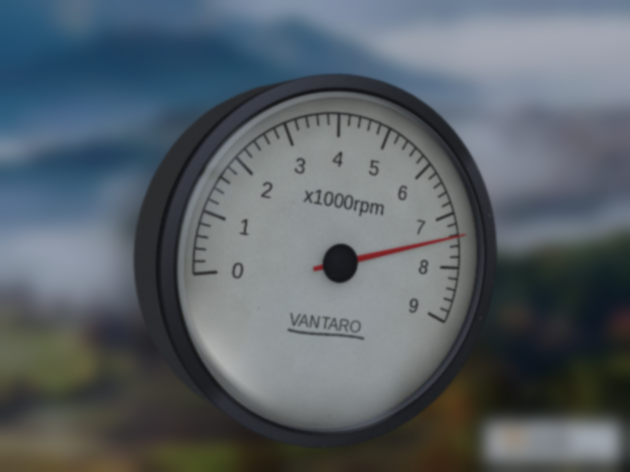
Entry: 7400 rpm
